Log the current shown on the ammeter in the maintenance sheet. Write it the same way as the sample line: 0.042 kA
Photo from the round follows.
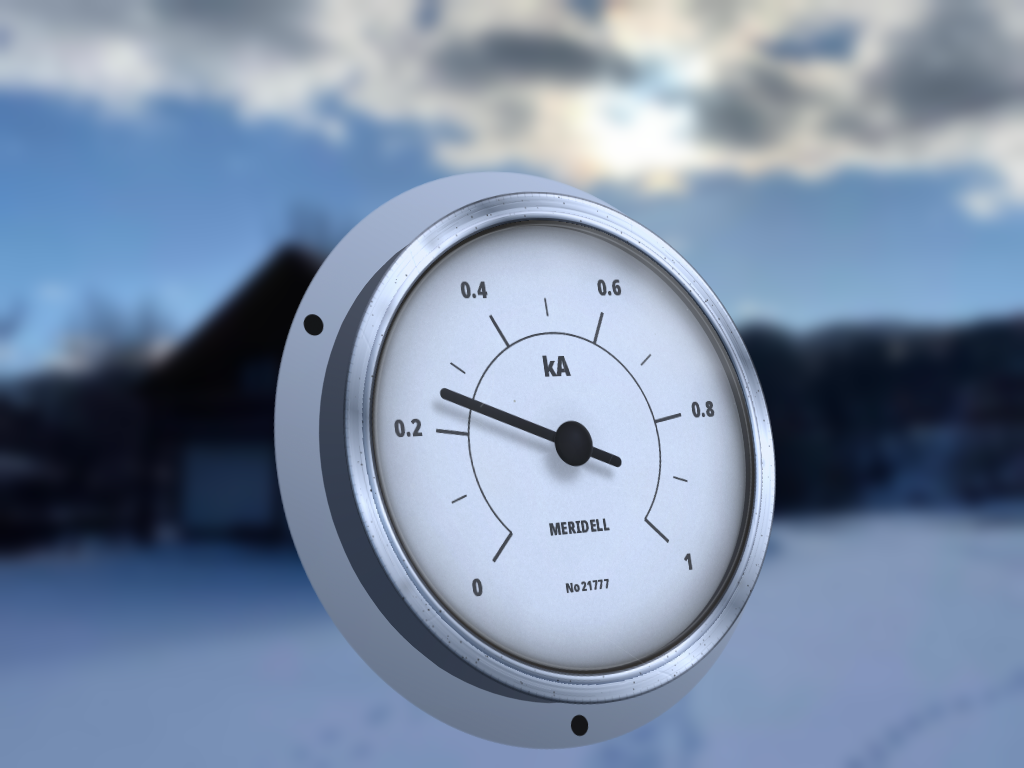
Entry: 0.25 kA
